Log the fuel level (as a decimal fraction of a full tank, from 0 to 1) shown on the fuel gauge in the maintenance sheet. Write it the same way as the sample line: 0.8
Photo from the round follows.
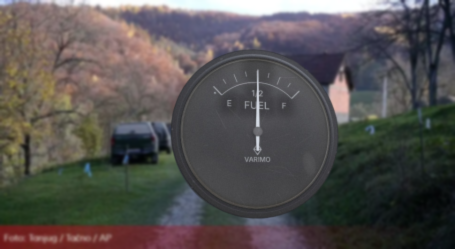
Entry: 0.5
